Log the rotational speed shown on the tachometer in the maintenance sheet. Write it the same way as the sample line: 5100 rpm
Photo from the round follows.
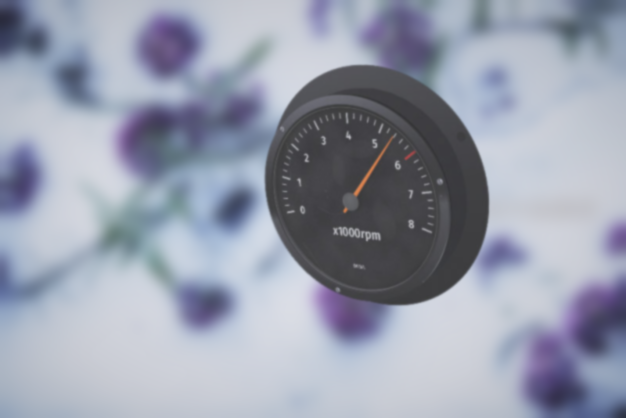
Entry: 5400 rpm
